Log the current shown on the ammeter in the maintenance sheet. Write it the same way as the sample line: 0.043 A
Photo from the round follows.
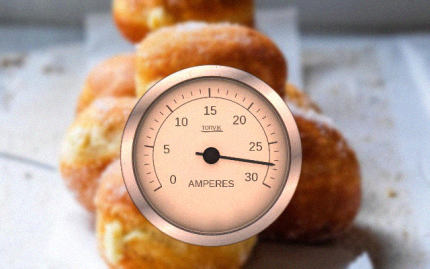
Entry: 27.5 A
